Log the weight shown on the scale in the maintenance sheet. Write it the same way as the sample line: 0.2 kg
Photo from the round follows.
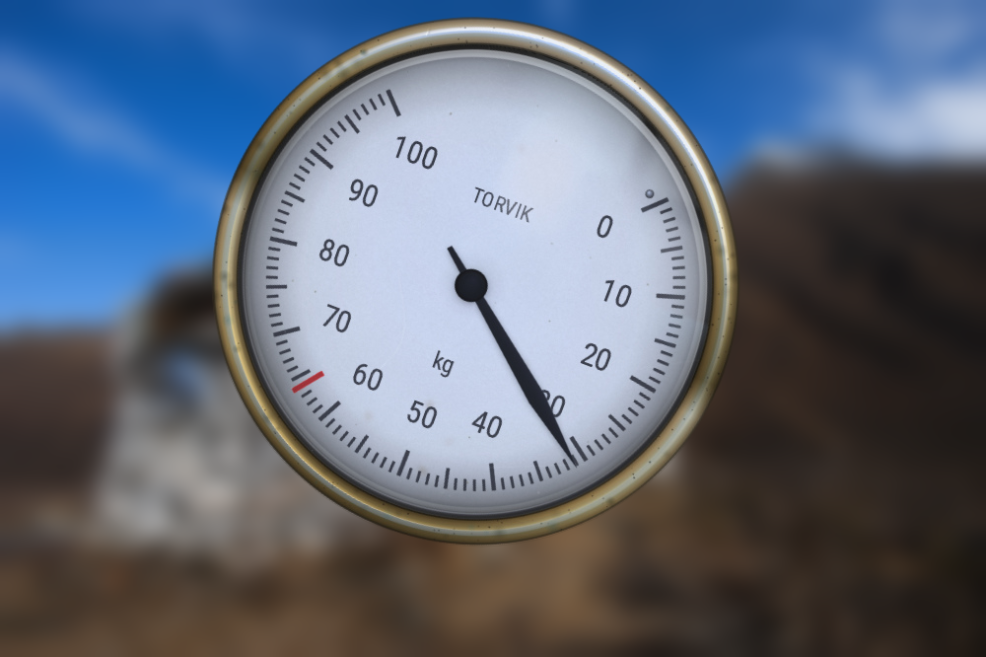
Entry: 31 kg
